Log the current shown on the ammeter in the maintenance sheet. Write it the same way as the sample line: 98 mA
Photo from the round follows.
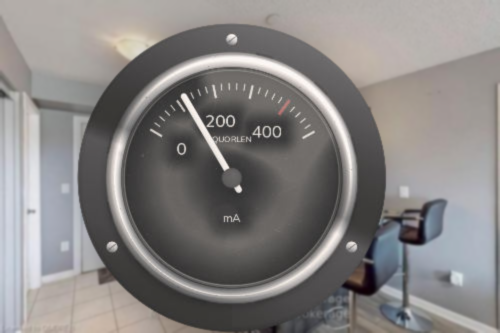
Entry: 120 mA
